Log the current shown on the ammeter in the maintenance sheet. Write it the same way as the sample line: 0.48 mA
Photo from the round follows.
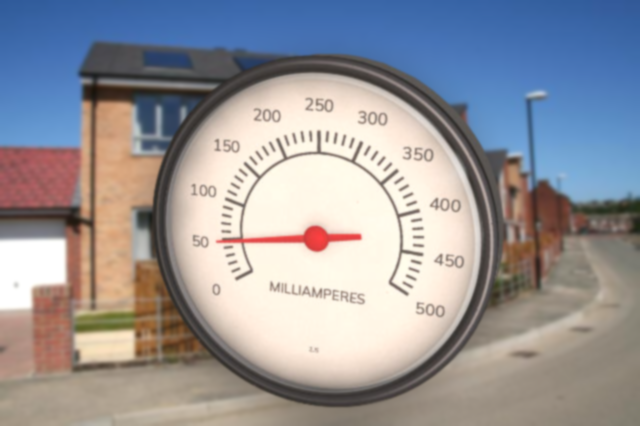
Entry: 50 mA
